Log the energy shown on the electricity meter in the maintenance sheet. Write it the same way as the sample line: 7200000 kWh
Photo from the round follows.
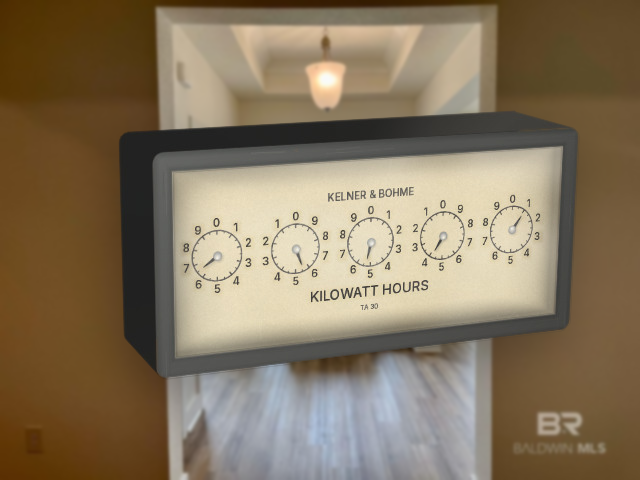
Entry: 65541 kWh
